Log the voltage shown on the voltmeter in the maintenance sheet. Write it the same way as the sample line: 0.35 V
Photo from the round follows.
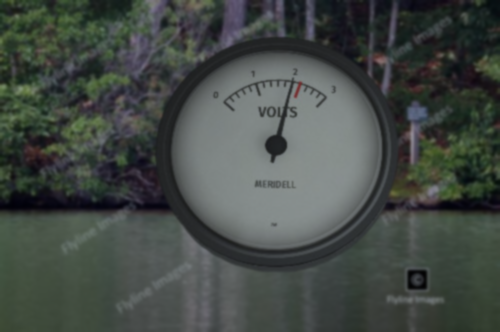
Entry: 2 V
